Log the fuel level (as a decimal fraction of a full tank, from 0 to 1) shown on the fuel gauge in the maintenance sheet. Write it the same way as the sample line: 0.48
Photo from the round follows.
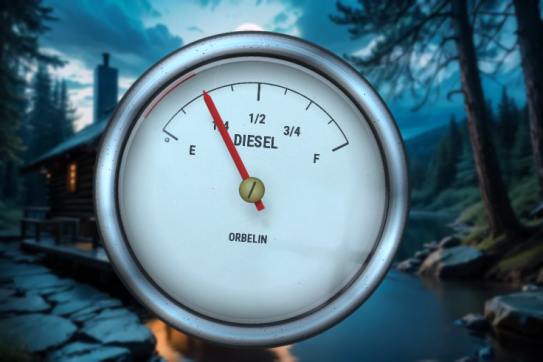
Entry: 0.25
